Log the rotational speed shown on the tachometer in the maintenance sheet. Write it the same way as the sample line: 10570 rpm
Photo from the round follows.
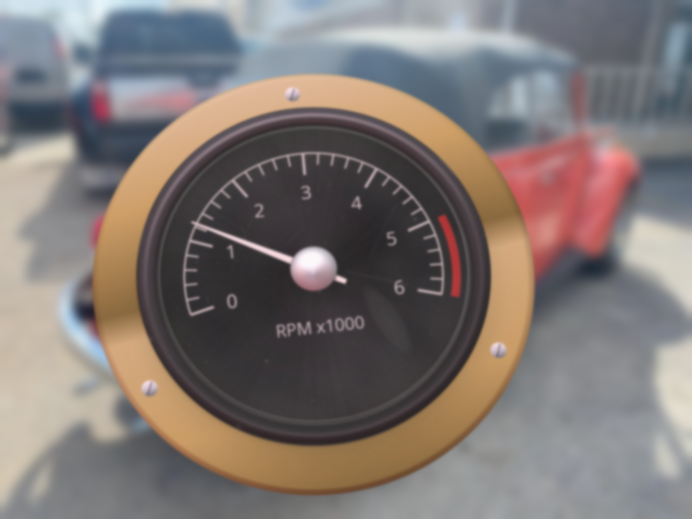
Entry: 1200 rpm
